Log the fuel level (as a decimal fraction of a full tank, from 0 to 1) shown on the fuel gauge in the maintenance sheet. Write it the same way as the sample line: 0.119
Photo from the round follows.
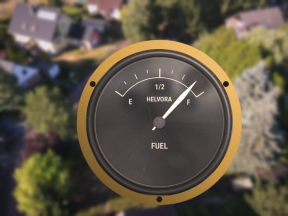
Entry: 0.875
